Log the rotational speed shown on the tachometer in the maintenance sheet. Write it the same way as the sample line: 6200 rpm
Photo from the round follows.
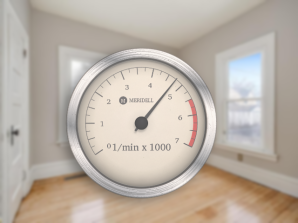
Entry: 4750 rpm
